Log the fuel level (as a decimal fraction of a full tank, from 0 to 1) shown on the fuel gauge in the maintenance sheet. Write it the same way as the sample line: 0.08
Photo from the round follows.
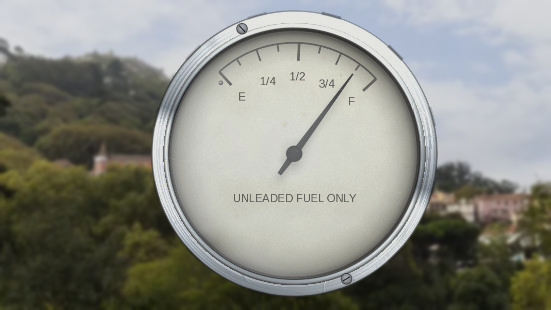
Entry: 0.875
